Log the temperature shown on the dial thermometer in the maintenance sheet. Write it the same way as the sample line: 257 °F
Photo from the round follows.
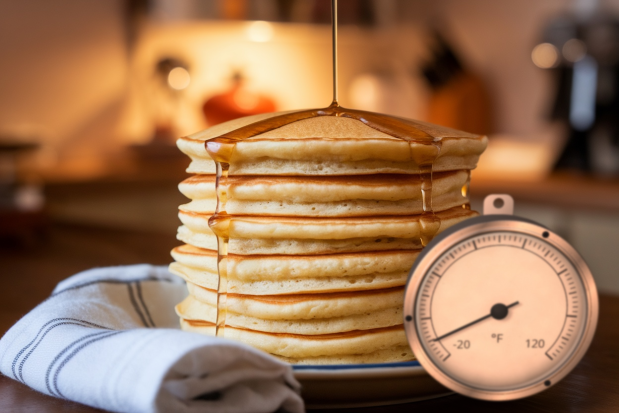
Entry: -10 °F
